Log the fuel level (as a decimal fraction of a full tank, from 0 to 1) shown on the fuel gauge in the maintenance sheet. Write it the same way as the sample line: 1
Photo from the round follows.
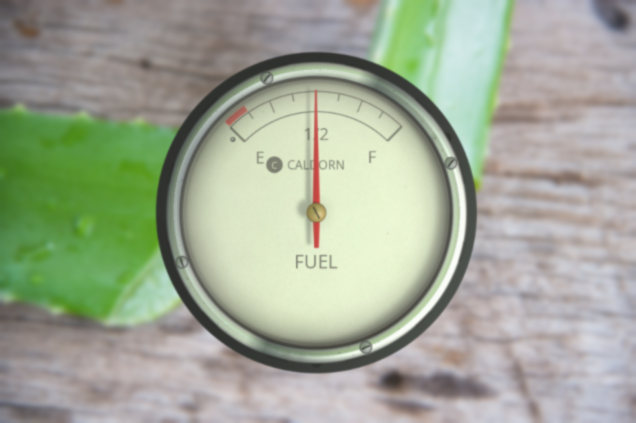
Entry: 0.5
